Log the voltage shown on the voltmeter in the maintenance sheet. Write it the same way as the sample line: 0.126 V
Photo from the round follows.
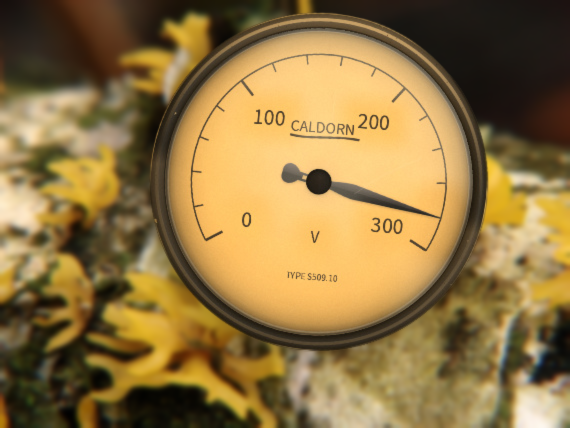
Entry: 280 V
